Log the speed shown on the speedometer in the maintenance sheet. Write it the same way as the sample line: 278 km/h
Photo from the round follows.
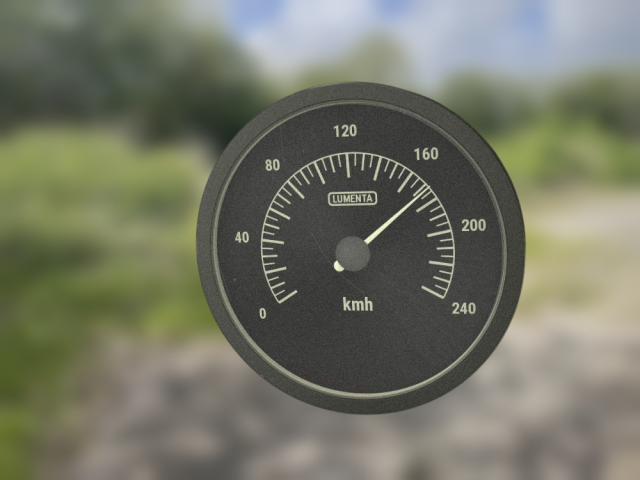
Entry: 172.5 km/h
